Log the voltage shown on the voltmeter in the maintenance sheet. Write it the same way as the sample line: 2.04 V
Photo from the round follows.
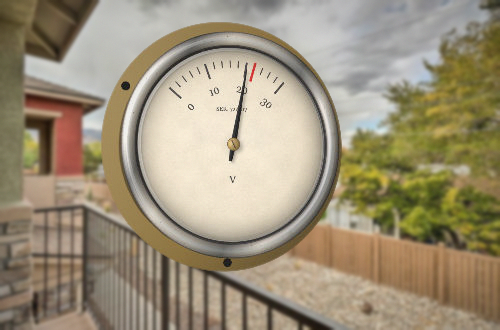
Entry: 20 V
